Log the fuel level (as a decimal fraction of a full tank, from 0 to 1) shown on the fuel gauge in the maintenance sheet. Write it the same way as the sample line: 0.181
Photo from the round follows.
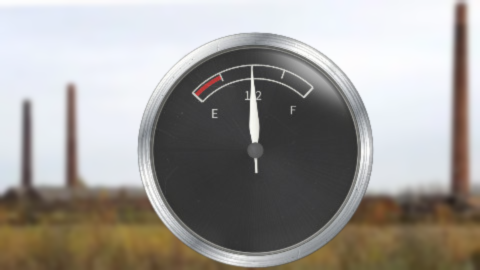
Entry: 0.5
